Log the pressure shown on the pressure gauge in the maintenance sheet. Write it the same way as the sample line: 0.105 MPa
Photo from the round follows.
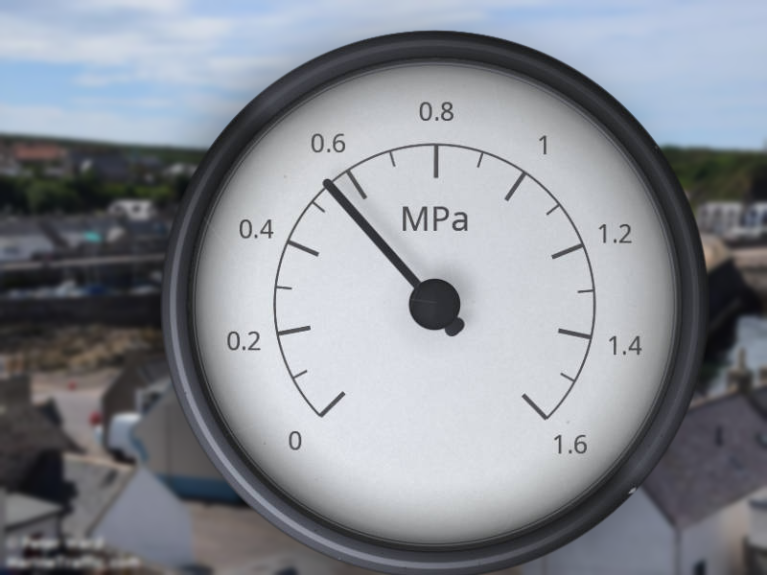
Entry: 0.55 MPa
